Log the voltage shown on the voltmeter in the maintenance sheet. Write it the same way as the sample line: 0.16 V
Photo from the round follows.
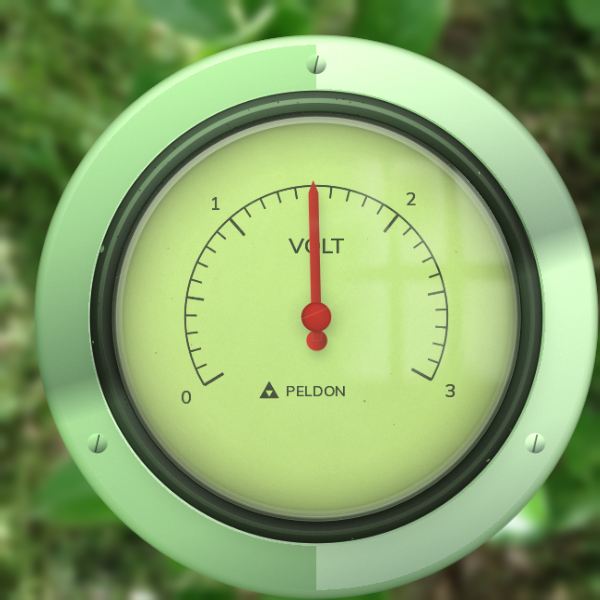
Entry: 1.5 V
